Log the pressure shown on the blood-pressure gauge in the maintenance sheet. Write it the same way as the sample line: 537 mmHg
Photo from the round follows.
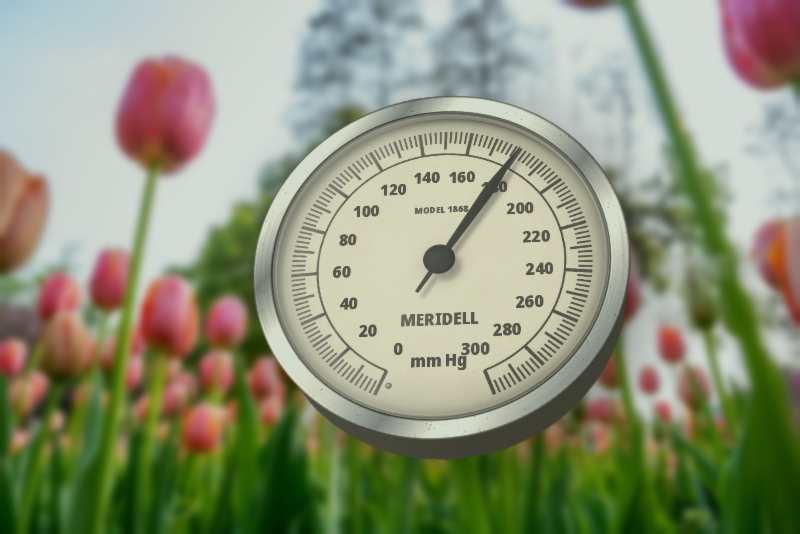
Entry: 180 mmHg
